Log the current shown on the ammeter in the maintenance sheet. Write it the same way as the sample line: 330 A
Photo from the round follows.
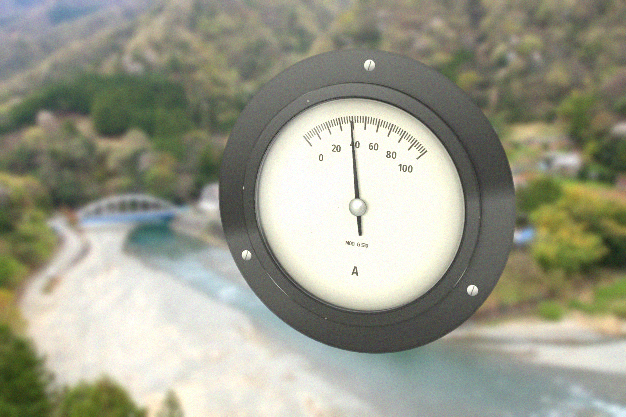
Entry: 40 A
